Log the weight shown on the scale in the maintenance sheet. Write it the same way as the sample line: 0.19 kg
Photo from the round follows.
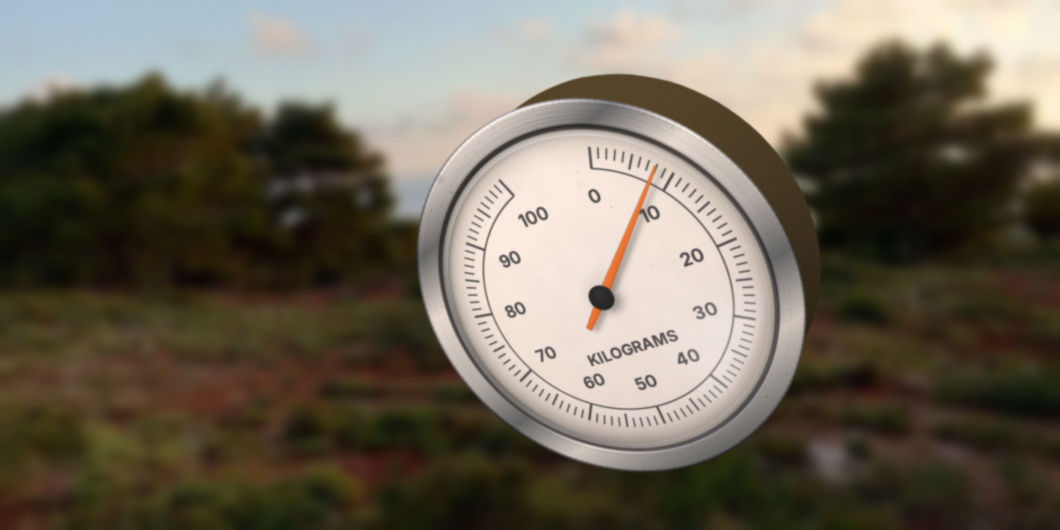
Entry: 8 kg
